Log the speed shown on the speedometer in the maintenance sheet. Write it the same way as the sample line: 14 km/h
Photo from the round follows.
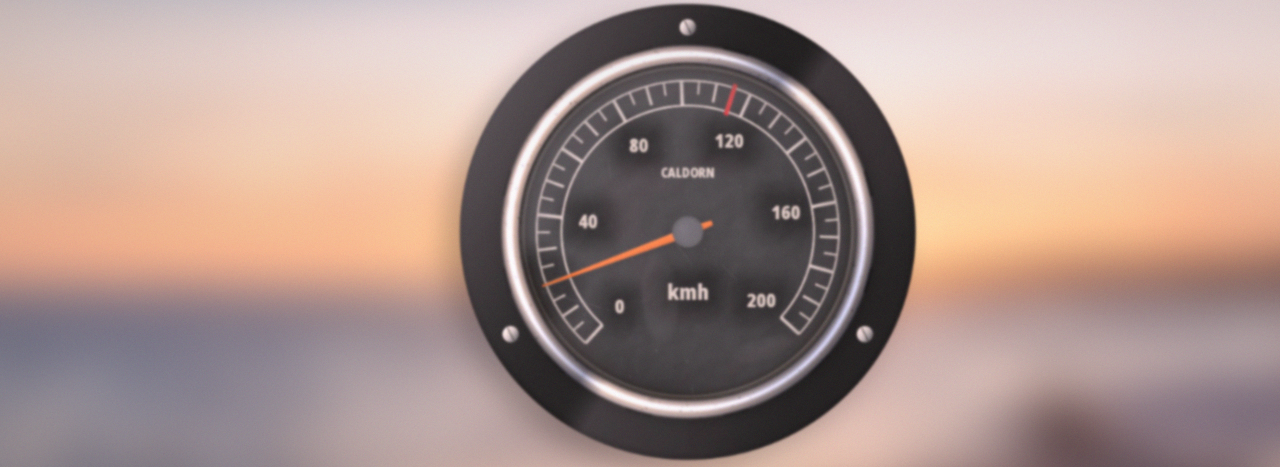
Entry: 20 km/h
